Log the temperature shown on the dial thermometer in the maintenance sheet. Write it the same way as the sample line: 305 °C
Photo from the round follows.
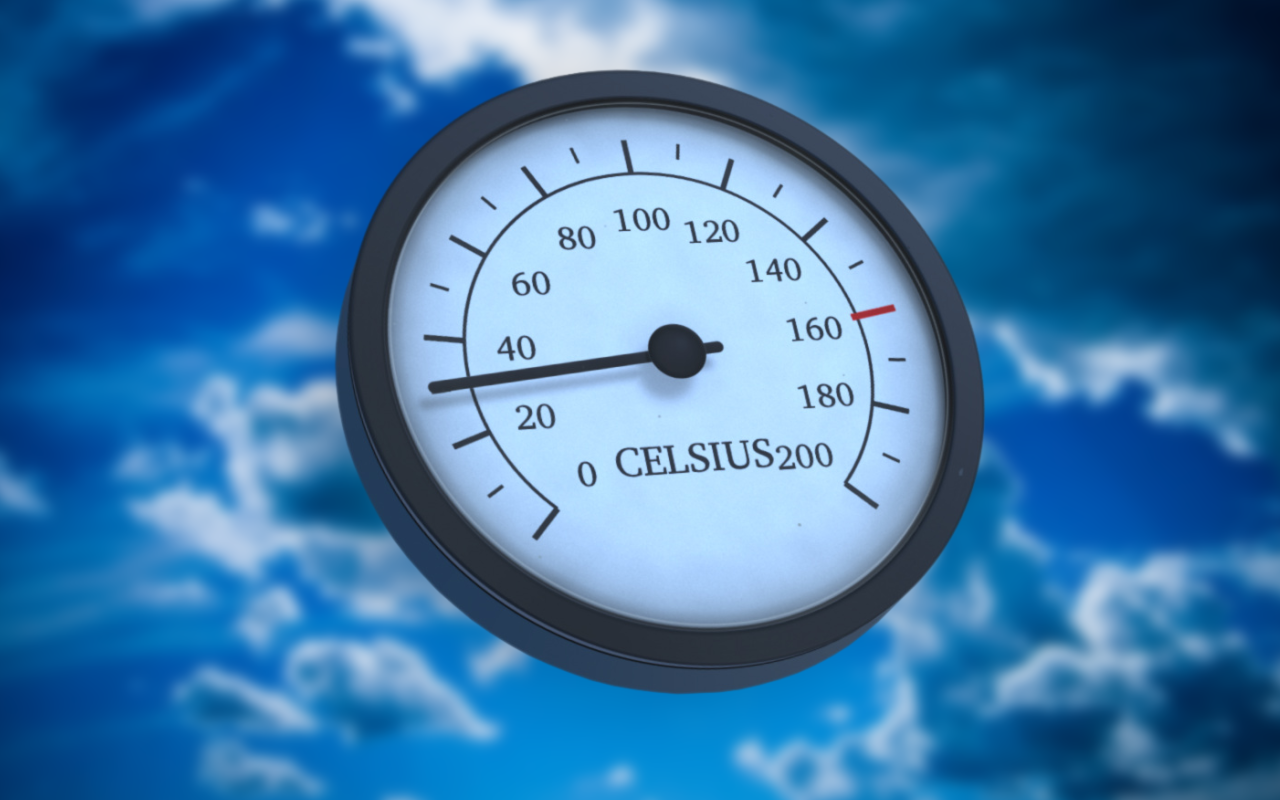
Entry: 30 °C
